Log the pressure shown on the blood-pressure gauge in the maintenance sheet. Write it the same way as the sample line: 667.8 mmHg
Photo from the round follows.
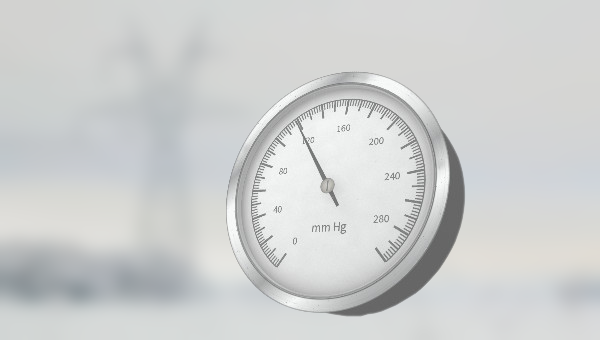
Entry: 120 mmHg
